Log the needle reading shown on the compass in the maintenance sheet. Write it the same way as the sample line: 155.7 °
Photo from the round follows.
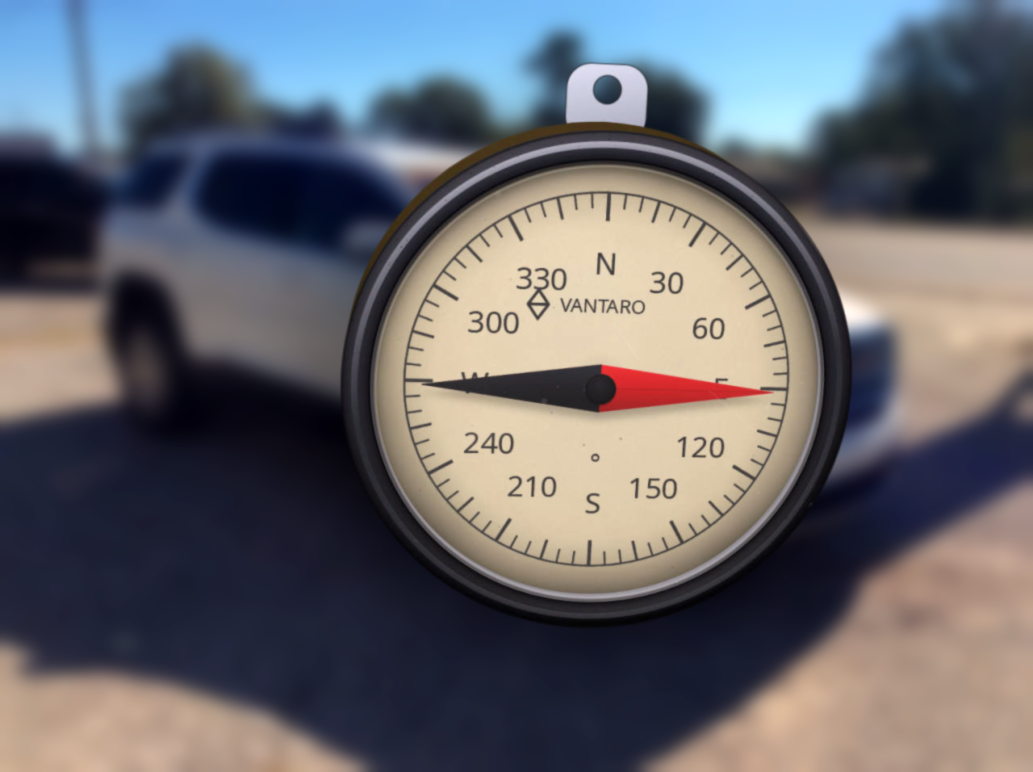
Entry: 90 °
